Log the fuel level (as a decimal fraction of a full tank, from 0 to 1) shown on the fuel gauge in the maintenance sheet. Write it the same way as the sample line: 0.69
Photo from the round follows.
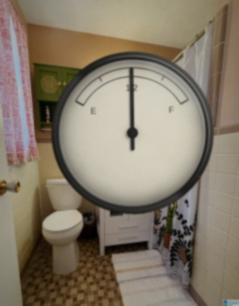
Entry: 0.5
